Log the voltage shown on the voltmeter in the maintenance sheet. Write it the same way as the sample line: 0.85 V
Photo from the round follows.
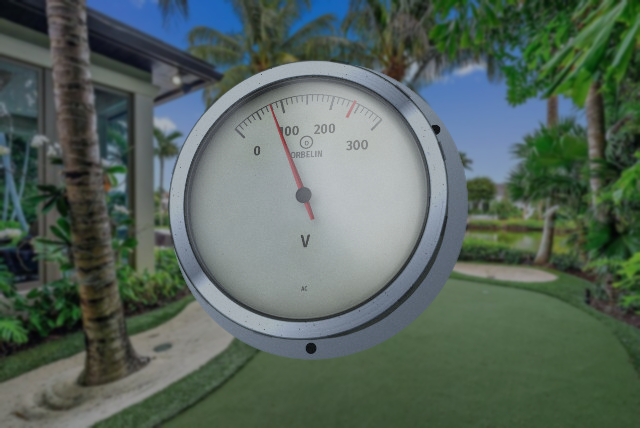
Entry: 80 V
